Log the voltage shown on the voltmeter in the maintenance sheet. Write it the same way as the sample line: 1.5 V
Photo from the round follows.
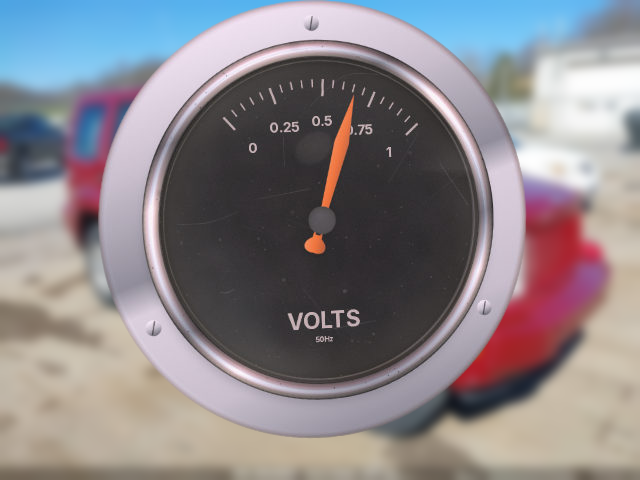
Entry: 0.65 V
